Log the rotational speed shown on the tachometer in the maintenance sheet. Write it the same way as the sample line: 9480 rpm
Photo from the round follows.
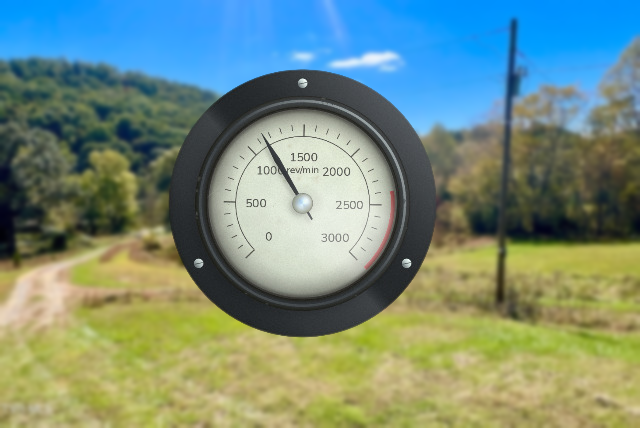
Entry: 1150 rpm
